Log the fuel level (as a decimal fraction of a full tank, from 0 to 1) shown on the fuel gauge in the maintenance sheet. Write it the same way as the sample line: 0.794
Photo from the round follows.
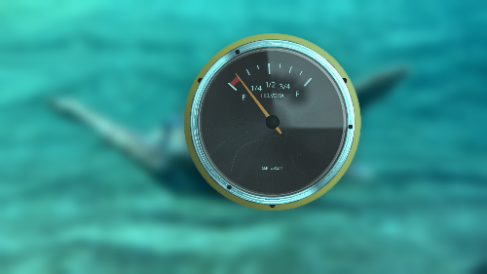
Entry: 0.125
